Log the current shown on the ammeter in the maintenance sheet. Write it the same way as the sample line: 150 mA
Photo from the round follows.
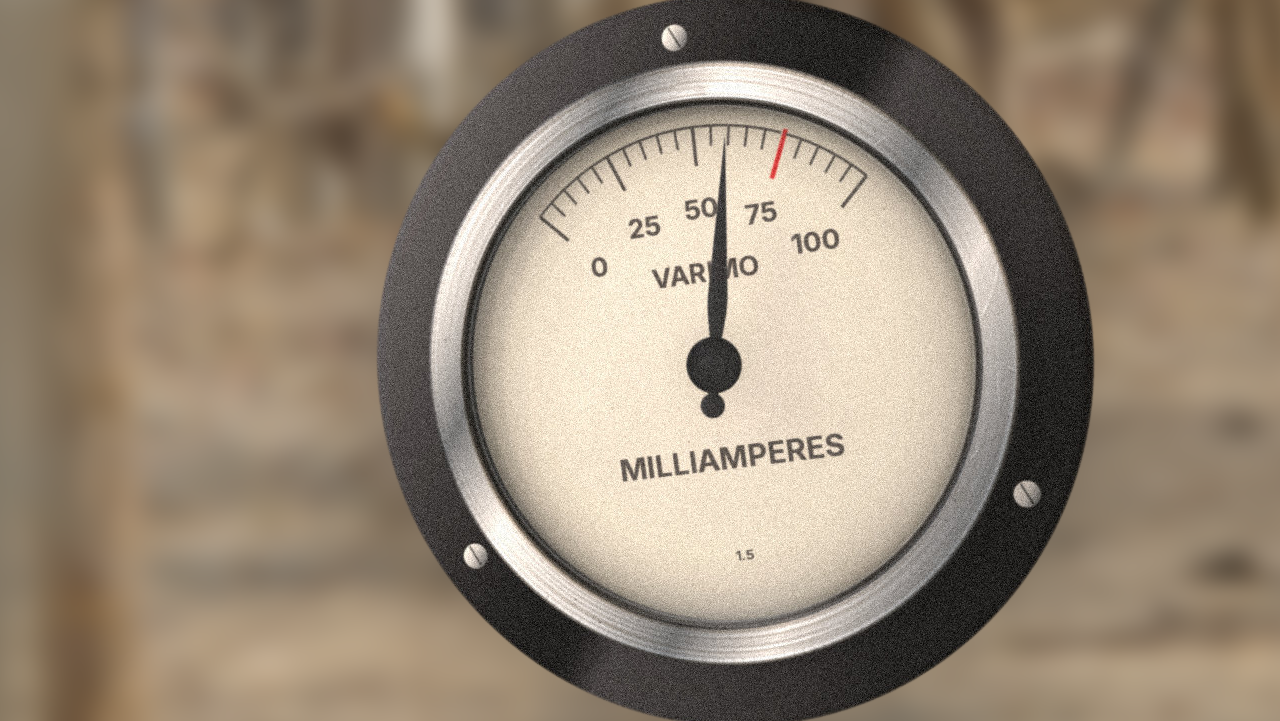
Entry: 60 mA
